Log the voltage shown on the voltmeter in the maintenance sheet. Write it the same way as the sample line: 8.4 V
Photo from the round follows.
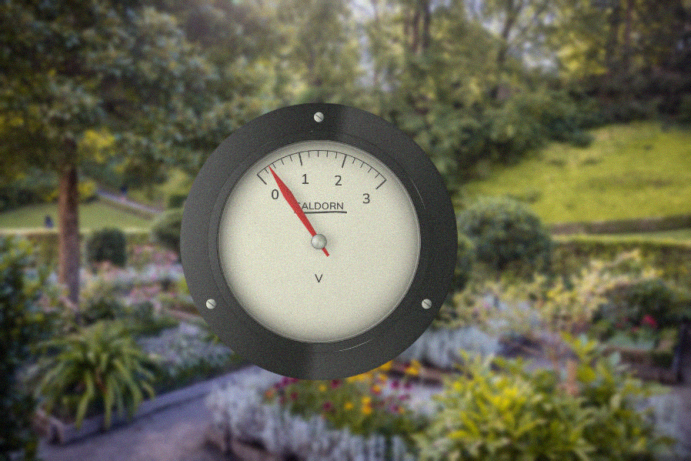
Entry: 0.3 V
